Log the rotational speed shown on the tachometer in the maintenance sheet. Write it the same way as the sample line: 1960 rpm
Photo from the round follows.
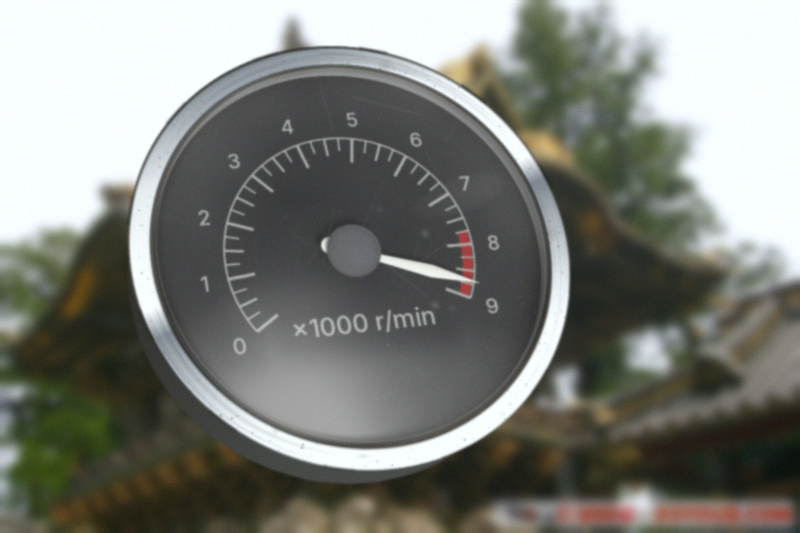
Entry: 8750 rpm
